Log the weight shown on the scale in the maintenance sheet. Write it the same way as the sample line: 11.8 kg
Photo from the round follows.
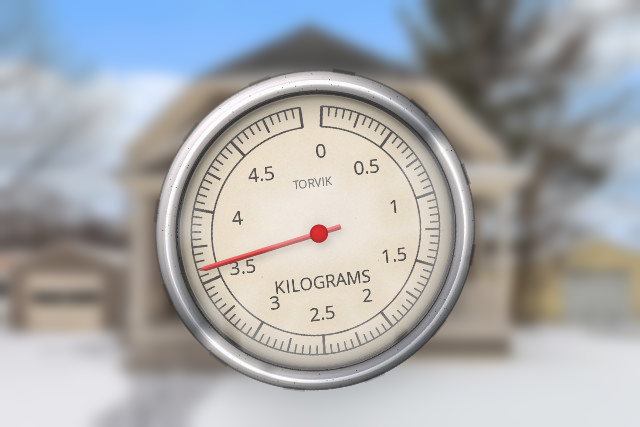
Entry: 3.6 kg
